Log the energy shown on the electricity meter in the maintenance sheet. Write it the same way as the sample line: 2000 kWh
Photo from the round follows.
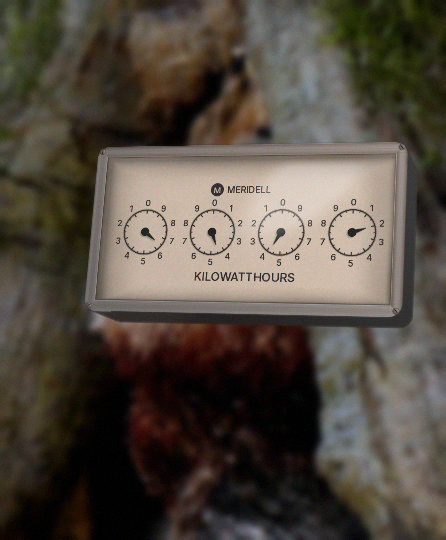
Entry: 6442 kWh
